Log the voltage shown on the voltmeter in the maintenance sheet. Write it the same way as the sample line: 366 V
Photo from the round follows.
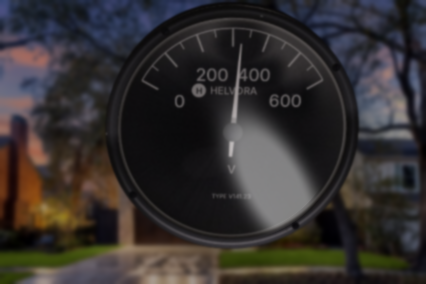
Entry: 325 V
